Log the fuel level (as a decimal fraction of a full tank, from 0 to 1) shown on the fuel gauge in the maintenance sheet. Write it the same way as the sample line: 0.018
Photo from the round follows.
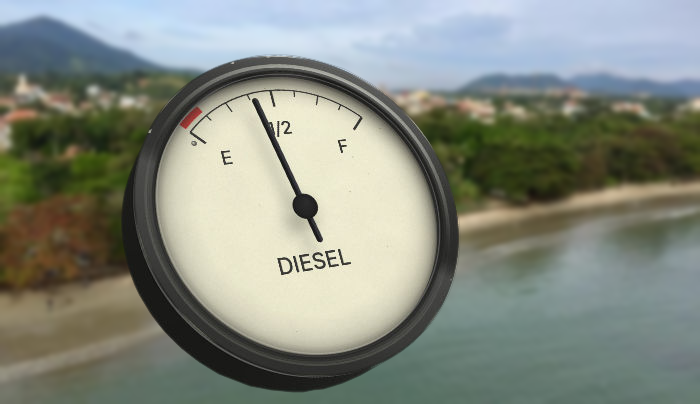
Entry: 0.375
